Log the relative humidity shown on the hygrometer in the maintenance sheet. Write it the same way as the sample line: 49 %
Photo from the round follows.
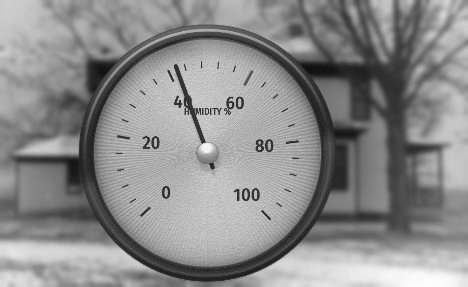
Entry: 42 %
